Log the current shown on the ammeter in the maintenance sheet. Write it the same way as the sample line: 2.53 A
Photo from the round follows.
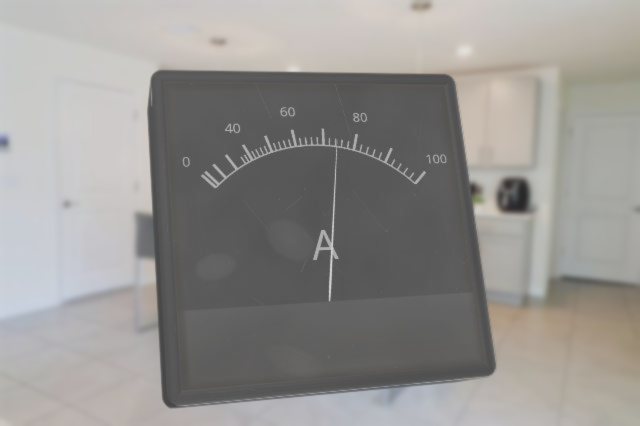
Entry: 74 A
